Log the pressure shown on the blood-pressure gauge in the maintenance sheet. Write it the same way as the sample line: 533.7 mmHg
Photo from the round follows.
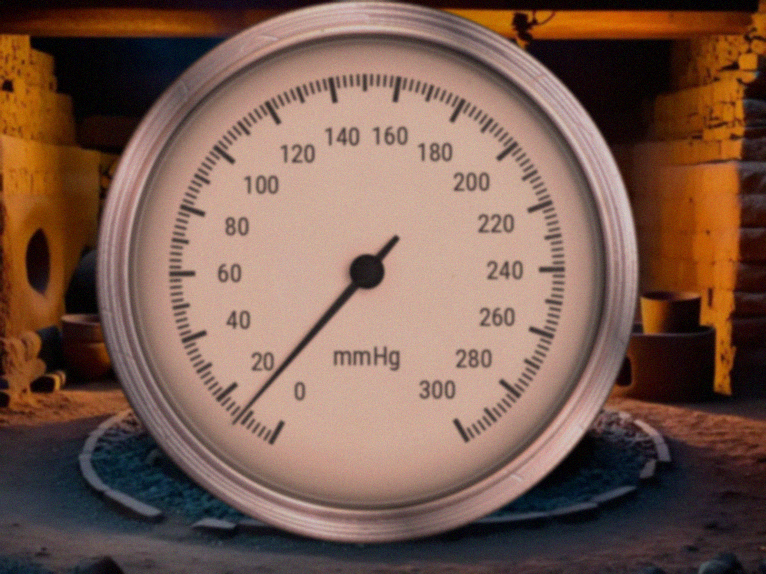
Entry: 12 mmHg
